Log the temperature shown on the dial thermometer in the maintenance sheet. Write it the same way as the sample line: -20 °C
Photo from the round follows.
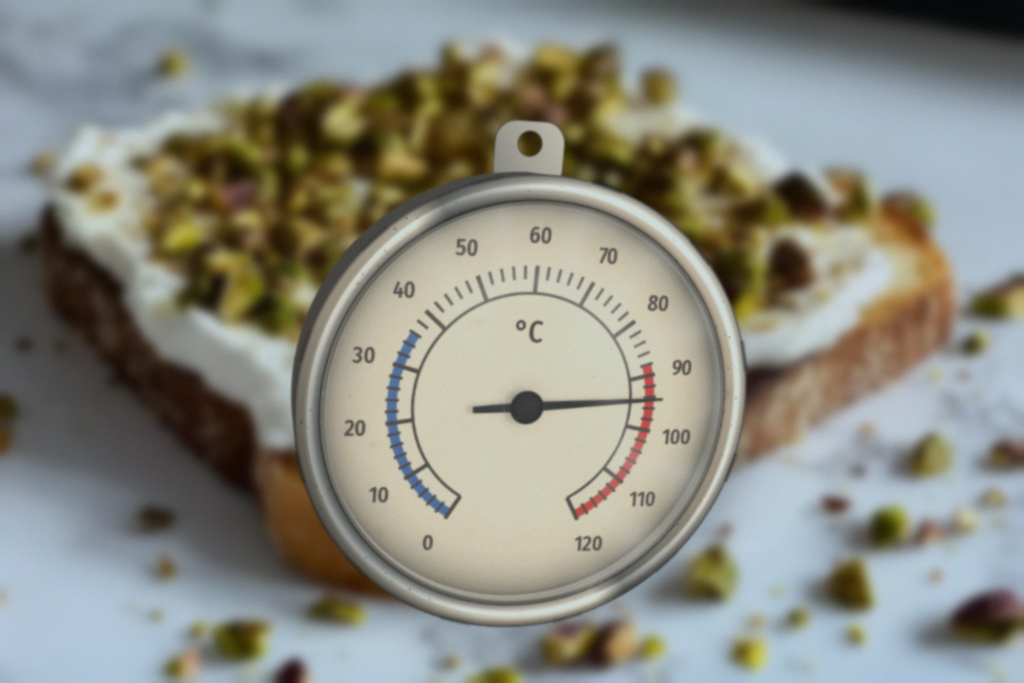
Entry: 94 °C
